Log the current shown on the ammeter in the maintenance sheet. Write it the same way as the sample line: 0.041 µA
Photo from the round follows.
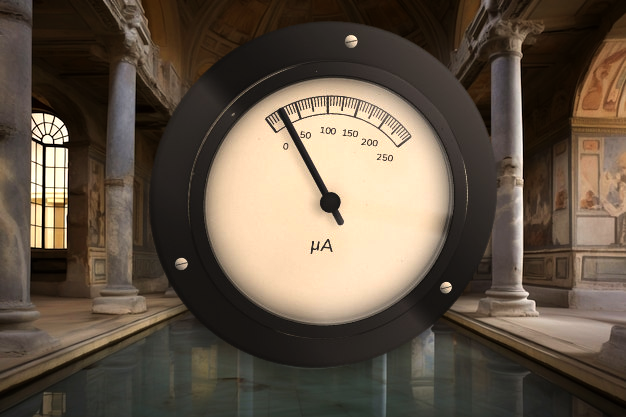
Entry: 25 µA
